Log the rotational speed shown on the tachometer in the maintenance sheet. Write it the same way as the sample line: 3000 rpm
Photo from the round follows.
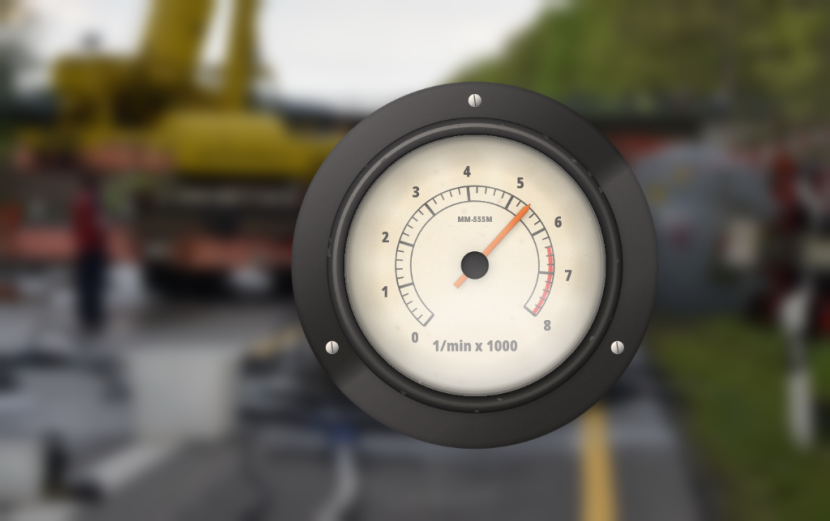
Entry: 5400 rpm
